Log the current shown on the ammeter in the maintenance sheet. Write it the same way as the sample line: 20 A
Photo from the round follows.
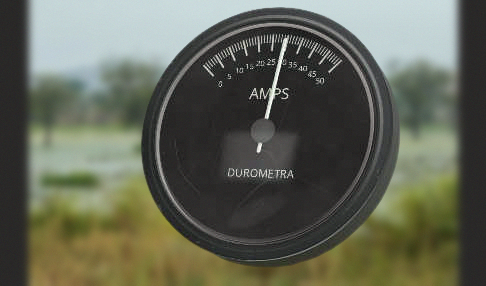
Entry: 30 A
